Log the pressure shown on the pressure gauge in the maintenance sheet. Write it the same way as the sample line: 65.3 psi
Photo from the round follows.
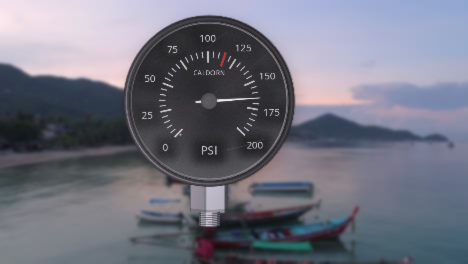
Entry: 165 psi
